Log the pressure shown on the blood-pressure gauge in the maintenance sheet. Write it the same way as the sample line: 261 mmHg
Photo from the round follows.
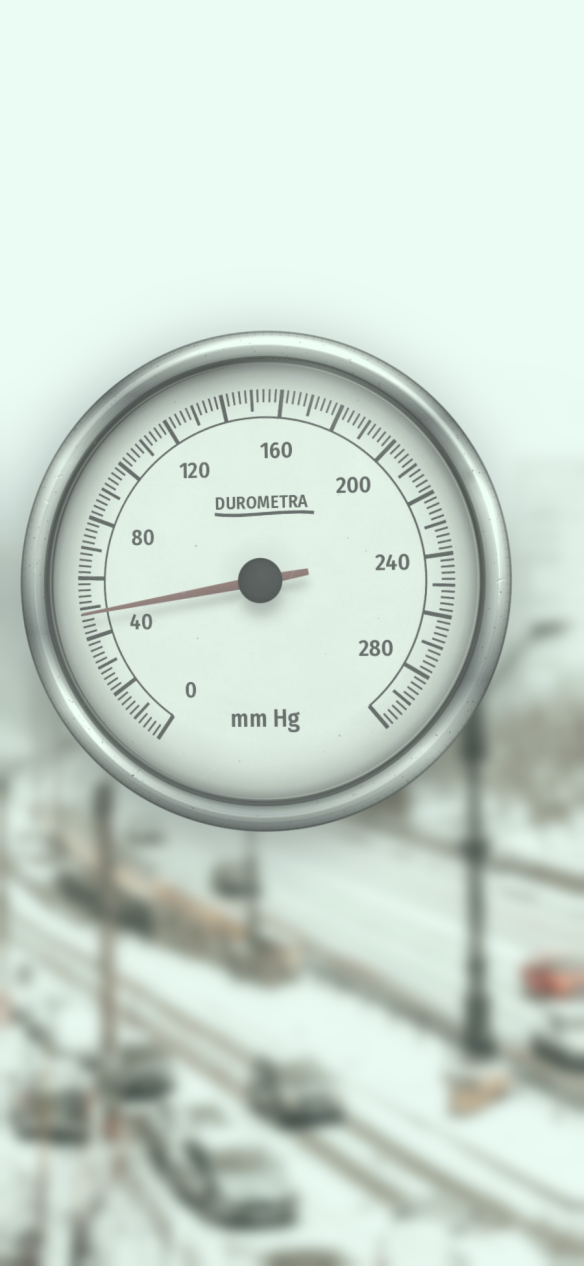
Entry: 48 mmHg
